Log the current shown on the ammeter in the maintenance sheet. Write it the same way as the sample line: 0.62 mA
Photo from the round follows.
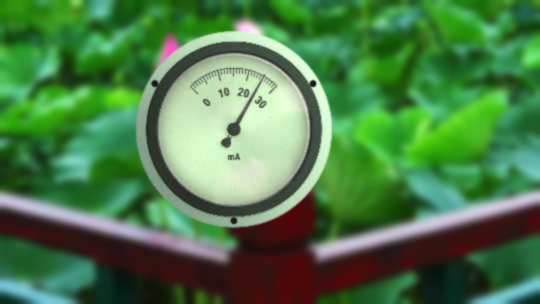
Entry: 25 mA
